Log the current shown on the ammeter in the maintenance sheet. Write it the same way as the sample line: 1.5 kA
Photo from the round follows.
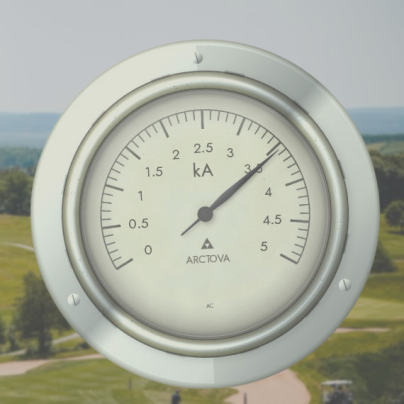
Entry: 3.55 kA
